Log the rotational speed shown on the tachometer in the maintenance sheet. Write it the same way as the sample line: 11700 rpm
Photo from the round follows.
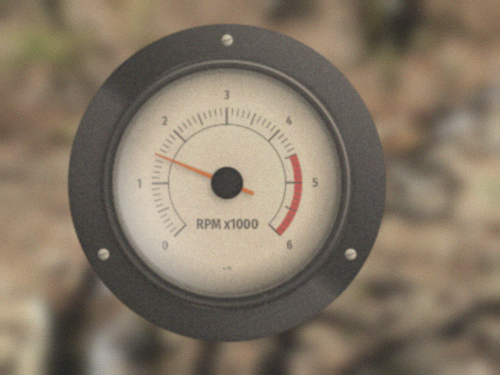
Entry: 1500 rpm
